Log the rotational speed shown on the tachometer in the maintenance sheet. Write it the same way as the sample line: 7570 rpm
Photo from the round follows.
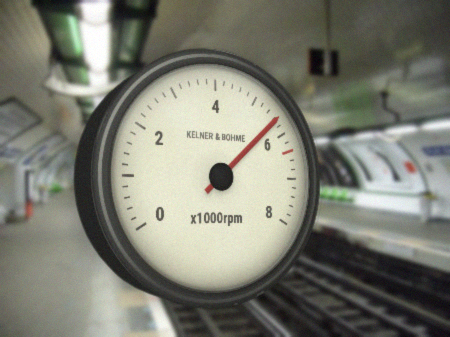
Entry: 5600 rpm
